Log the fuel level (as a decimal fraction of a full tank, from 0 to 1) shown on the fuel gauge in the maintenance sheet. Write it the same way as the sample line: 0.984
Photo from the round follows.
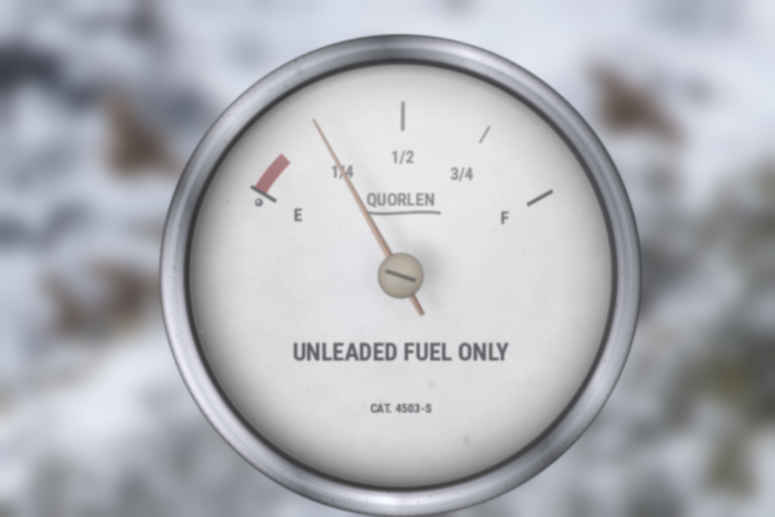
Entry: 0.25
